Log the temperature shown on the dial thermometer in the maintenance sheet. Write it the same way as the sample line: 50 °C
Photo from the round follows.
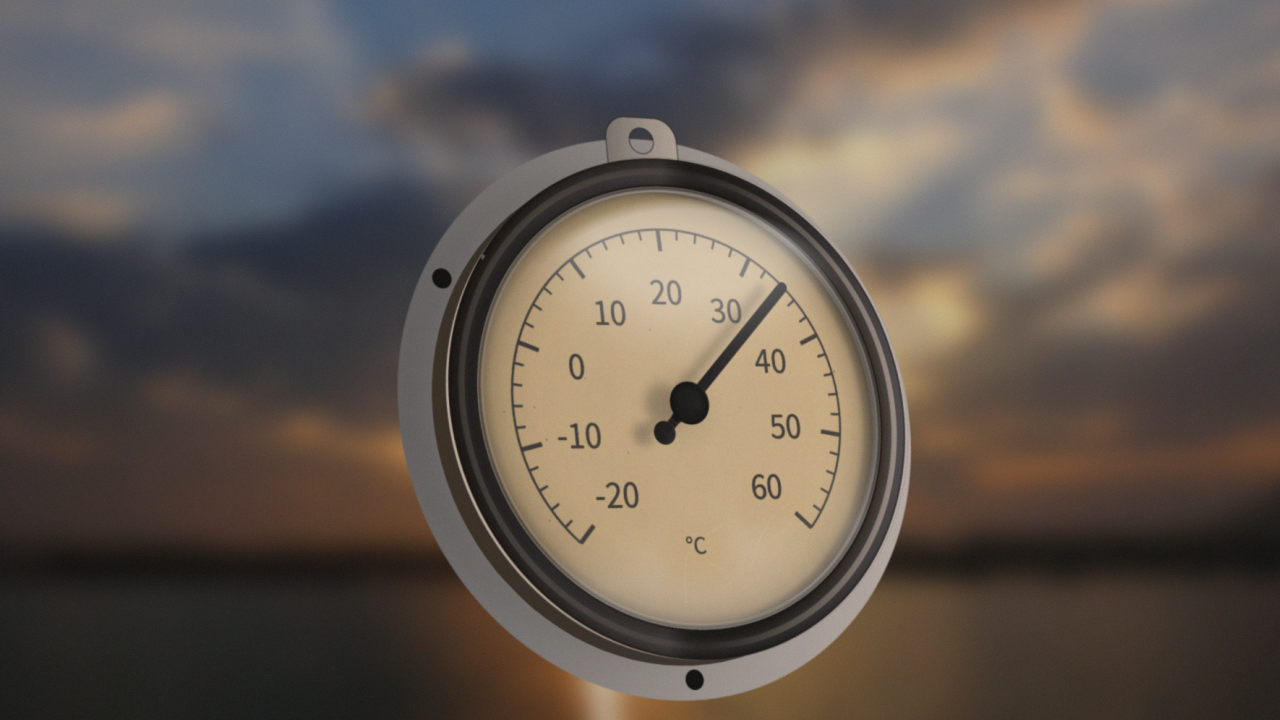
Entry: 34 °C
